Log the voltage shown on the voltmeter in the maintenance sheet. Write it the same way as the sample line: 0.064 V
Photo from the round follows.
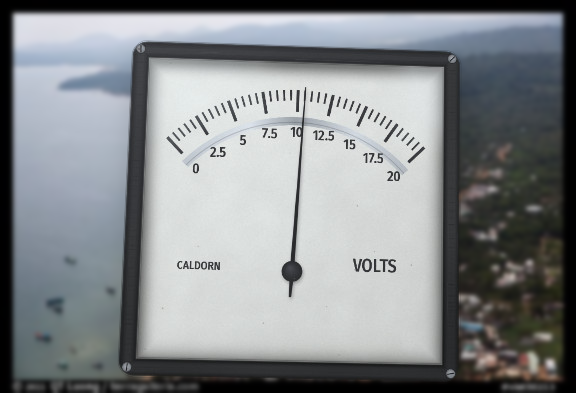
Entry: 10.5 V
